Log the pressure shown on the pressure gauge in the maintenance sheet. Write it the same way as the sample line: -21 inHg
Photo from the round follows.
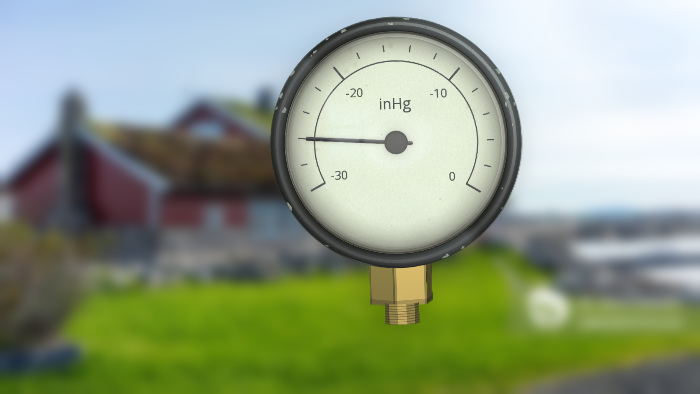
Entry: -26 inHg
